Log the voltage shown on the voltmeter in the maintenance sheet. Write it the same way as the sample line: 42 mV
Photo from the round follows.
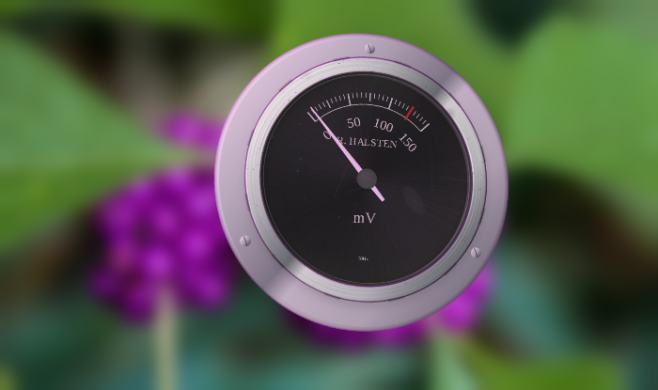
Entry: 5 mV
